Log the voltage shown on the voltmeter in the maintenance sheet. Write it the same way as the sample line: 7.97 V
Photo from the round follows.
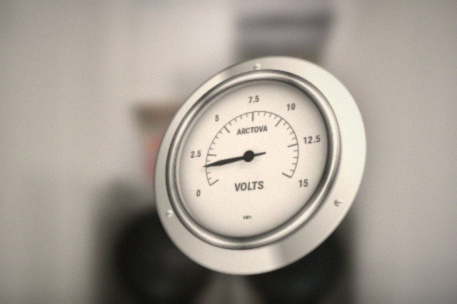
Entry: 1.5 V
